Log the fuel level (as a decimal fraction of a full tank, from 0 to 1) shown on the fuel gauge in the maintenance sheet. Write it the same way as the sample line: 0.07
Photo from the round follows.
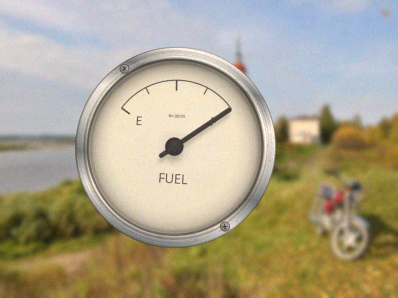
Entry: 1
